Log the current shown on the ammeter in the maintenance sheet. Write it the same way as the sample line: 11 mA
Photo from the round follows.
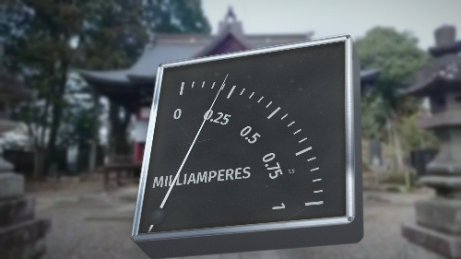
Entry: 0.2 mA
